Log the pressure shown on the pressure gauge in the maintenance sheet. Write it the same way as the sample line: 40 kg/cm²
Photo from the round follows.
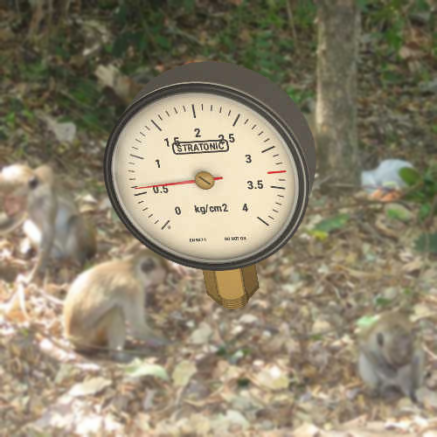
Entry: 0.6 kg/cm²
